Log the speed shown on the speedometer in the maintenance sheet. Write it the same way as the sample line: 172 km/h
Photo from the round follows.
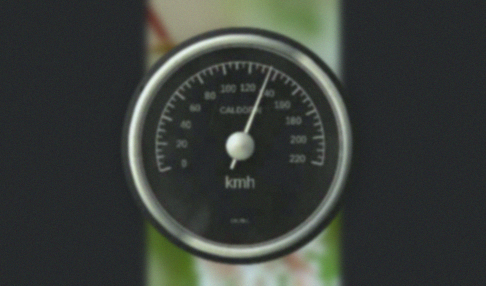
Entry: 135 km/h
